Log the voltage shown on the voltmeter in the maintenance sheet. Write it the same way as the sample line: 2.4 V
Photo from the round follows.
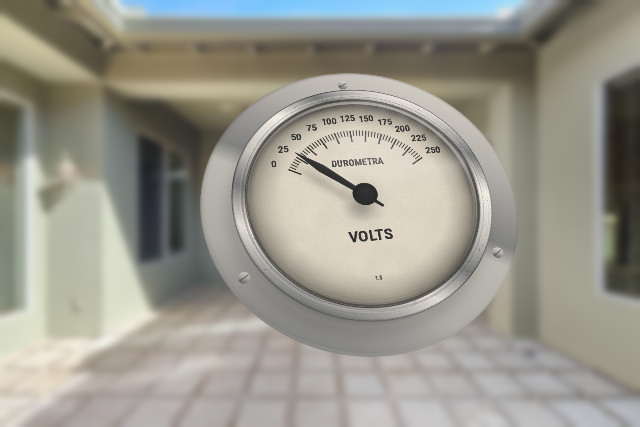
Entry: 25 V
